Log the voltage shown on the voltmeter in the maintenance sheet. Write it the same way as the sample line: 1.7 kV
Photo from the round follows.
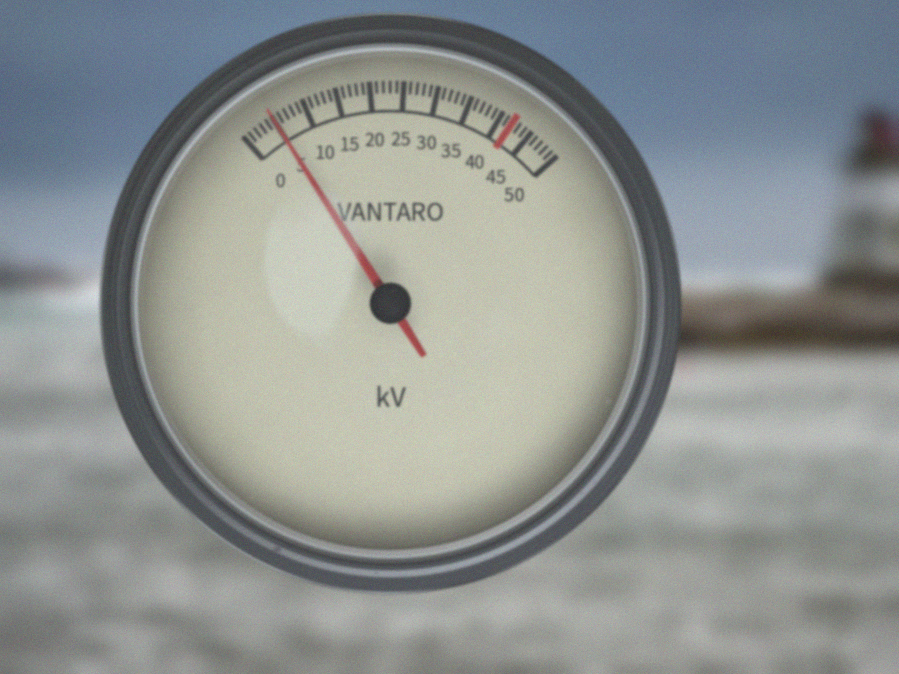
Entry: 5 kV
